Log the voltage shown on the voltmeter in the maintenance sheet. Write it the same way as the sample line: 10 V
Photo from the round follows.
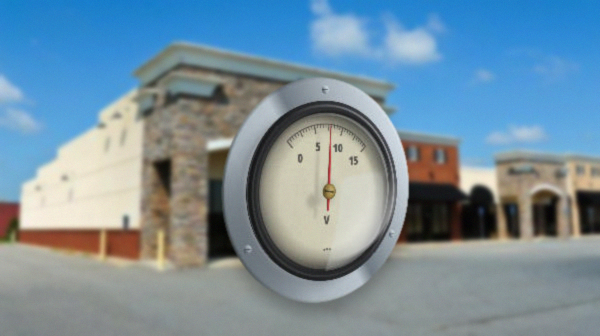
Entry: 7.5 V
